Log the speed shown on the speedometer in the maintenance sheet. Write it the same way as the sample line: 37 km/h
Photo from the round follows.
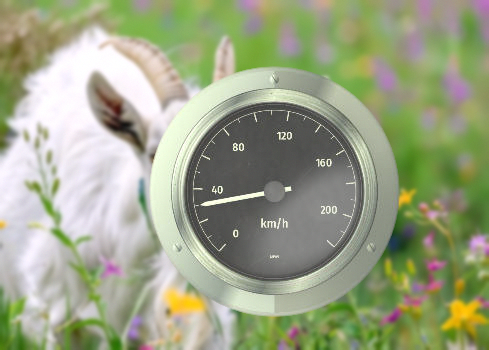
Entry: 30 km/h
